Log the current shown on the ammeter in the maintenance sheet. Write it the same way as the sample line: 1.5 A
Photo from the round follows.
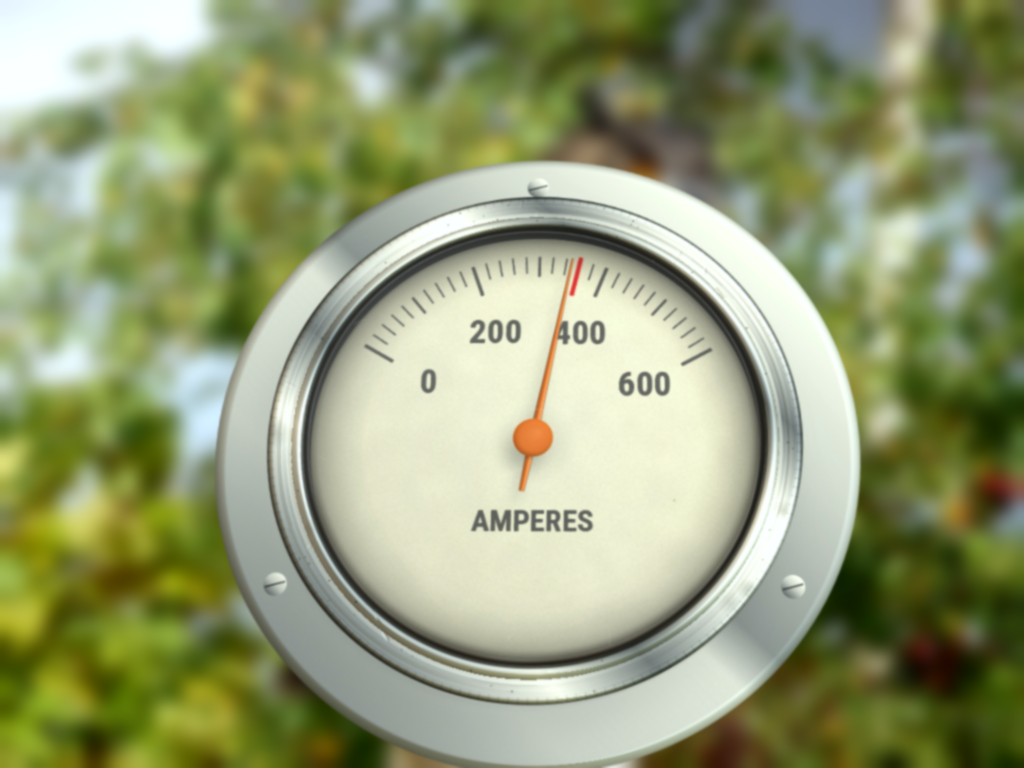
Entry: 350 A
